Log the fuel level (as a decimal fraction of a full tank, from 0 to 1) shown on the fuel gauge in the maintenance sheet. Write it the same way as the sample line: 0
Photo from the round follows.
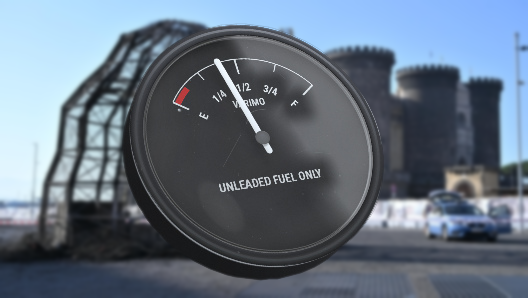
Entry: 0.375
